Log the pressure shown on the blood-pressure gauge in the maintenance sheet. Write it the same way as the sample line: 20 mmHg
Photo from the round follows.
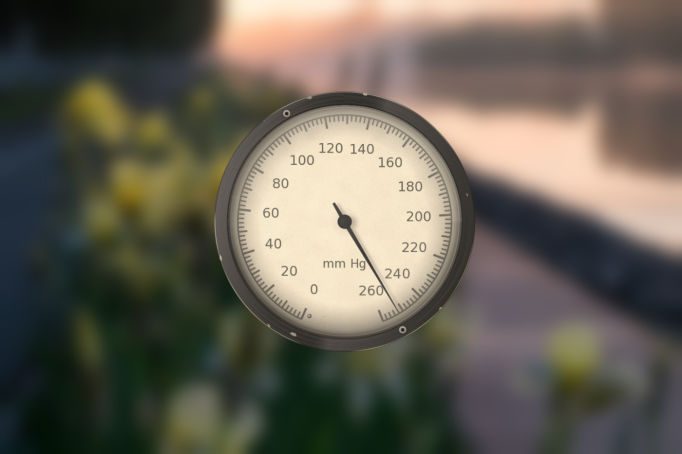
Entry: 252 mmHg
